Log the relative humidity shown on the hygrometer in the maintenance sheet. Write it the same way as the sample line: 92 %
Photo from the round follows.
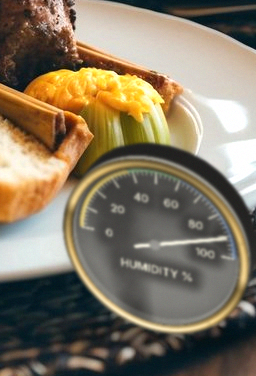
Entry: 90 %
